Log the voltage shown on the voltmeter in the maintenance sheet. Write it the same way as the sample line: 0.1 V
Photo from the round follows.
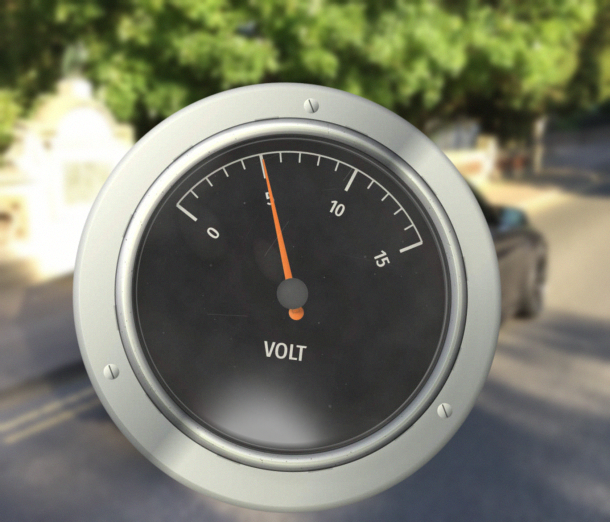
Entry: 5 V
